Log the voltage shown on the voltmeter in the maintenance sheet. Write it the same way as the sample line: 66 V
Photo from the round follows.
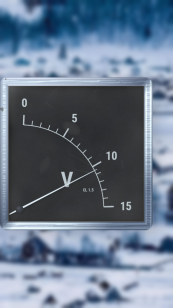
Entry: 10.5 V
